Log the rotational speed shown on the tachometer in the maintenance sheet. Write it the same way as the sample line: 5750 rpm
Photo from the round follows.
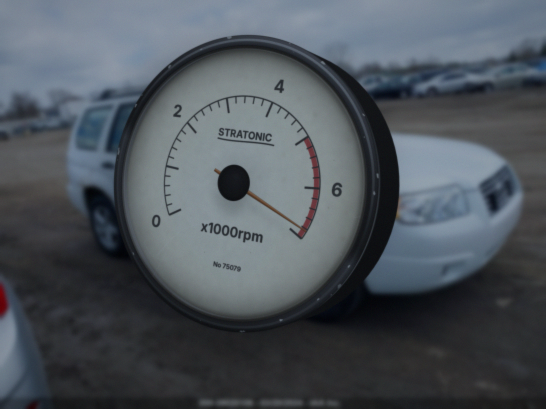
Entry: 6800 rpm
